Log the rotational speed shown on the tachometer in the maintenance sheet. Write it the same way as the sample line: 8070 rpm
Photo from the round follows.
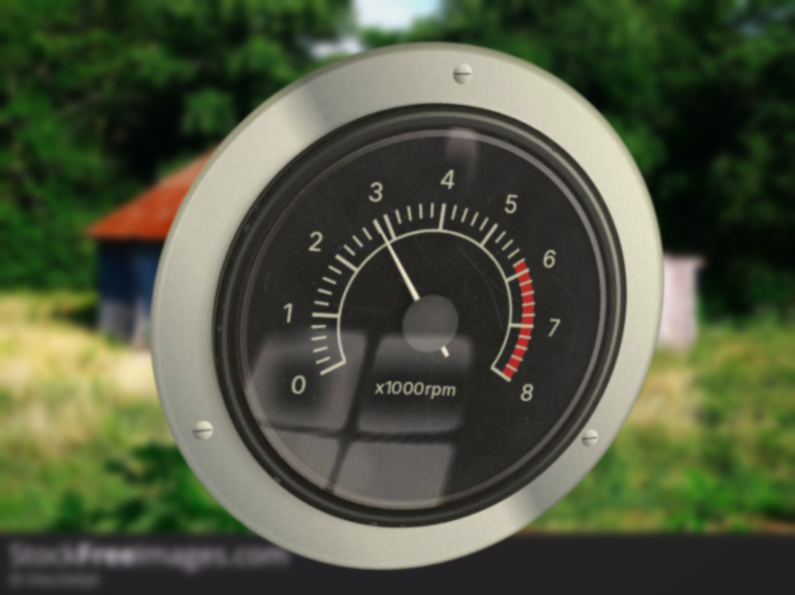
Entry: 2800 rpm
